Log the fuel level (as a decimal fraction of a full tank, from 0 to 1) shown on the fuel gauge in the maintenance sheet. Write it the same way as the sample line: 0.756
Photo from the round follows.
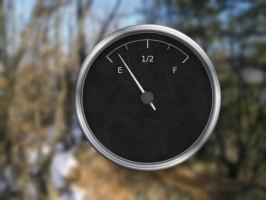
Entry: 0.125
